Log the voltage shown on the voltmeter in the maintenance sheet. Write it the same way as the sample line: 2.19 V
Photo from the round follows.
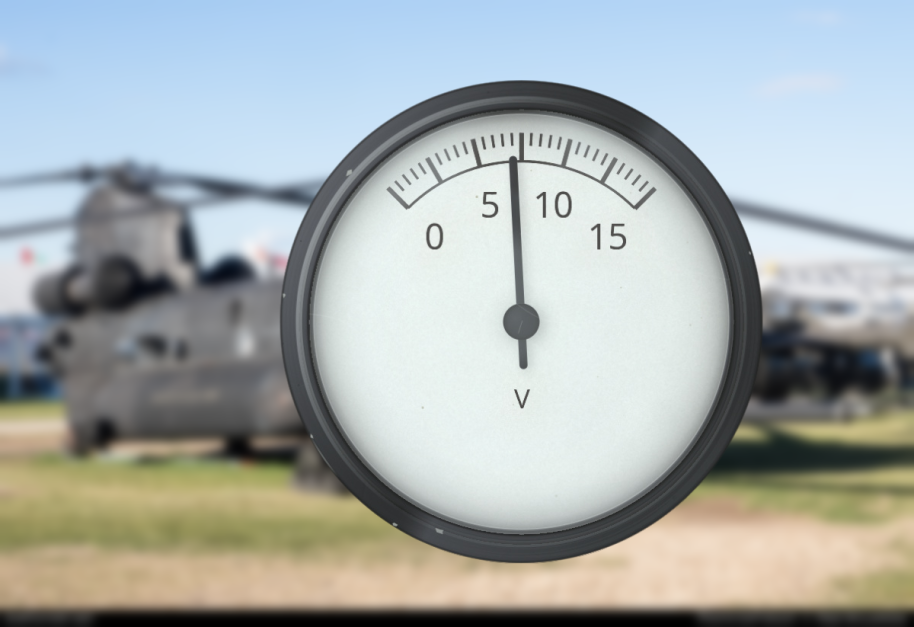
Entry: 7 V
